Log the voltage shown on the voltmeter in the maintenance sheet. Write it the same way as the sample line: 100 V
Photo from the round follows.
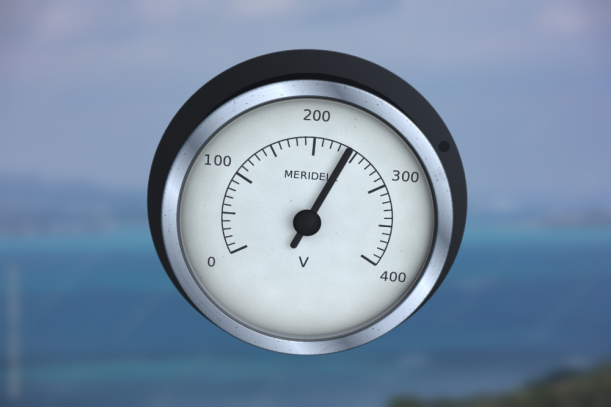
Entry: 240 V
